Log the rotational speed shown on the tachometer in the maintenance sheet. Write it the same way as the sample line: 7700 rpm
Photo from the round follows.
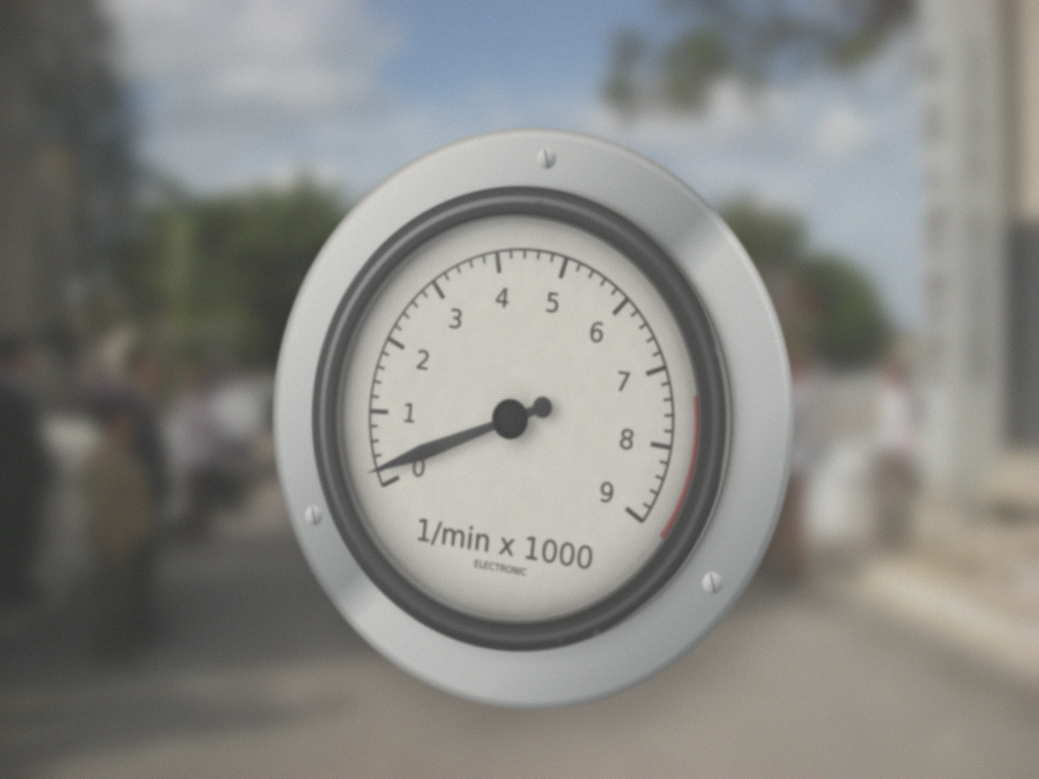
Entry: 200 rpm
